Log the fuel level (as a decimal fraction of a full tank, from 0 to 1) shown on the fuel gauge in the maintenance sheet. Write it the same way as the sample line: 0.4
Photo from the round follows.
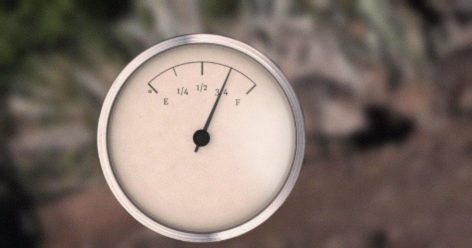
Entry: 0.75
